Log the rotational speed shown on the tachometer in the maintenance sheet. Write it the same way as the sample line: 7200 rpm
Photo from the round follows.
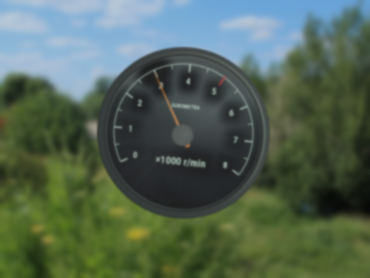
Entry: 3000 rpm
